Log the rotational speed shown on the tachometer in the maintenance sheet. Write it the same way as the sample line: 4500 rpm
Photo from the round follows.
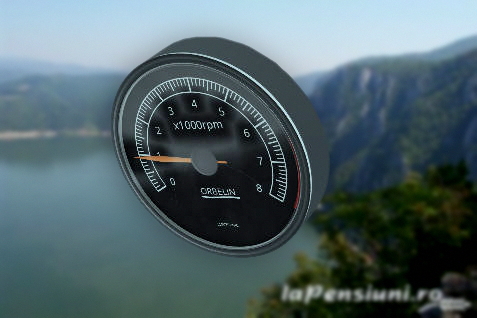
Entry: 1000 rpm
